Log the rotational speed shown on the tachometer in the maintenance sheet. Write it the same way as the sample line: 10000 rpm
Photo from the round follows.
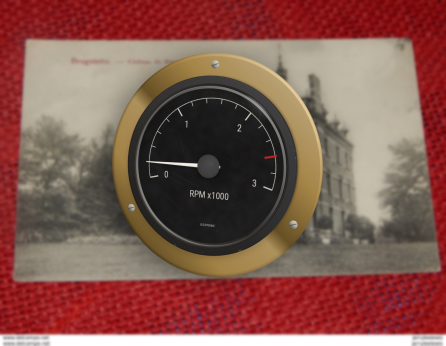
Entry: 200 rpm
